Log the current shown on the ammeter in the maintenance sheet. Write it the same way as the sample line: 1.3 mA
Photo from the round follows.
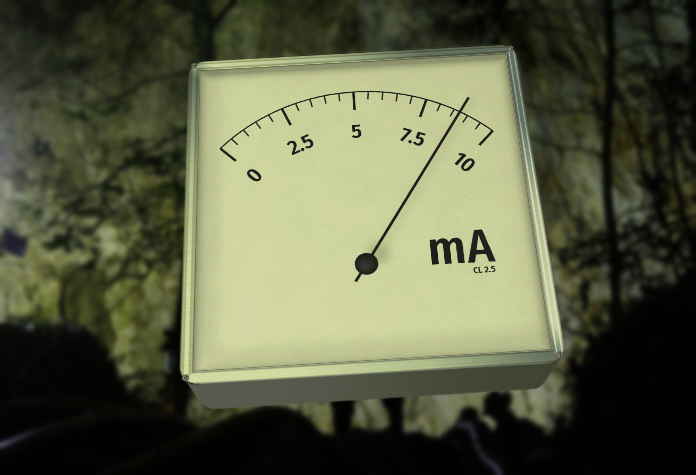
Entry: 8.75 mA
